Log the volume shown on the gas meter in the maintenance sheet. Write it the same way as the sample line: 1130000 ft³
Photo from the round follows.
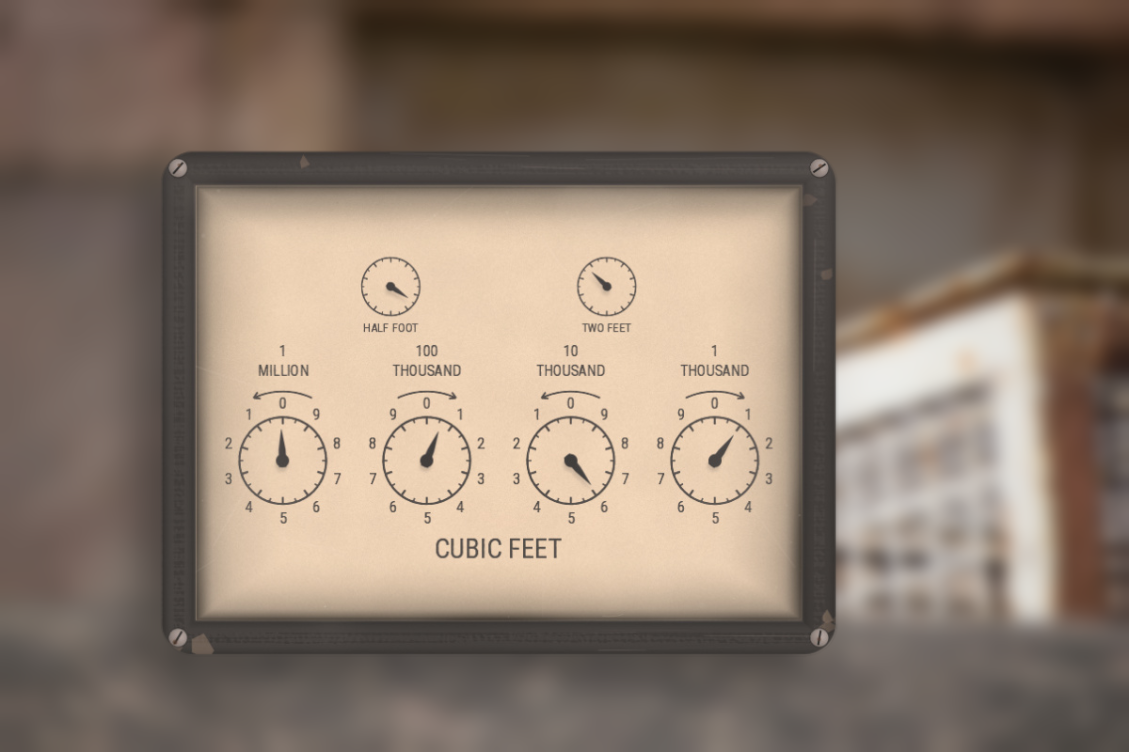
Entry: 6100 ft³
